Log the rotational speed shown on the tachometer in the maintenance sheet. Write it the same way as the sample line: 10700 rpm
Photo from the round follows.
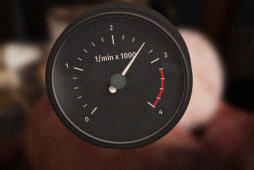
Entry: 2600 rpm
